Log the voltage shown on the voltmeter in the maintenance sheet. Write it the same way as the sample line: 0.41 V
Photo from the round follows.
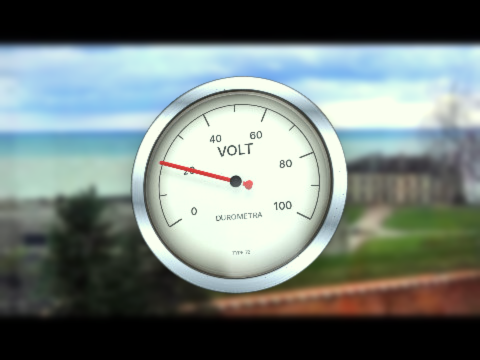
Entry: 20 V
